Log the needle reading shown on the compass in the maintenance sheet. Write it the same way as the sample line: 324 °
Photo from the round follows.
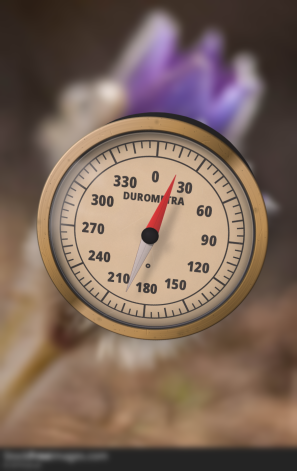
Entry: 17.5 °
